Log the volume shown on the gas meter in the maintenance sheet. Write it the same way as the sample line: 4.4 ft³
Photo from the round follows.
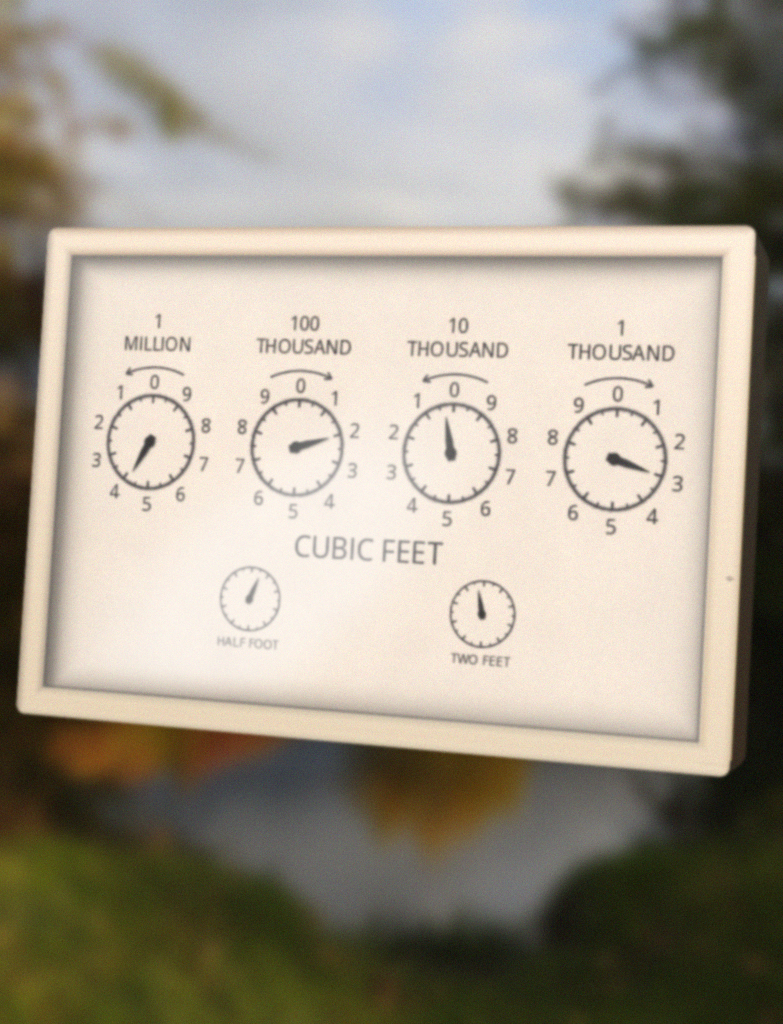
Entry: 420300 ft³
